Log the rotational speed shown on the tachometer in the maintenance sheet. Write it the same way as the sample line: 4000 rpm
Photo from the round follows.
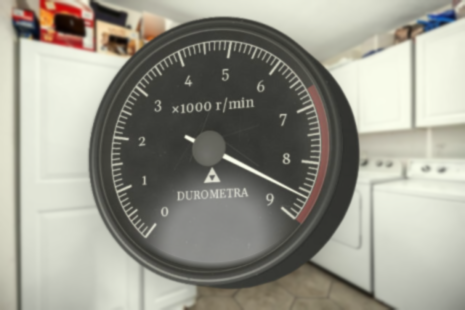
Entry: 8600 rpm
